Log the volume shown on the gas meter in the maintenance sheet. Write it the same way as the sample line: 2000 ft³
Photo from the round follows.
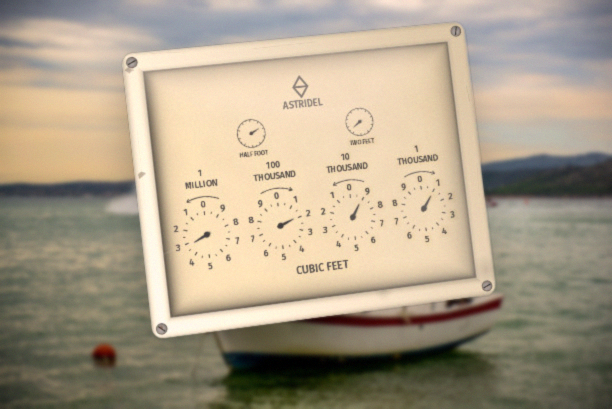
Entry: 319100 ft³
